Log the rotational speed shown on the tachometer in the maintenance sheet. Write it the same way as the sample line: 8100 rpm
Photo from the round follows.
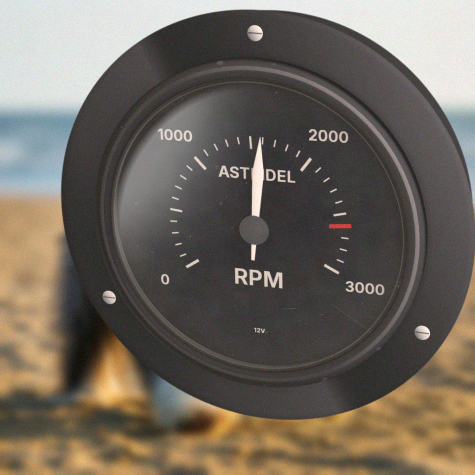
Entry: 1600 rpm
